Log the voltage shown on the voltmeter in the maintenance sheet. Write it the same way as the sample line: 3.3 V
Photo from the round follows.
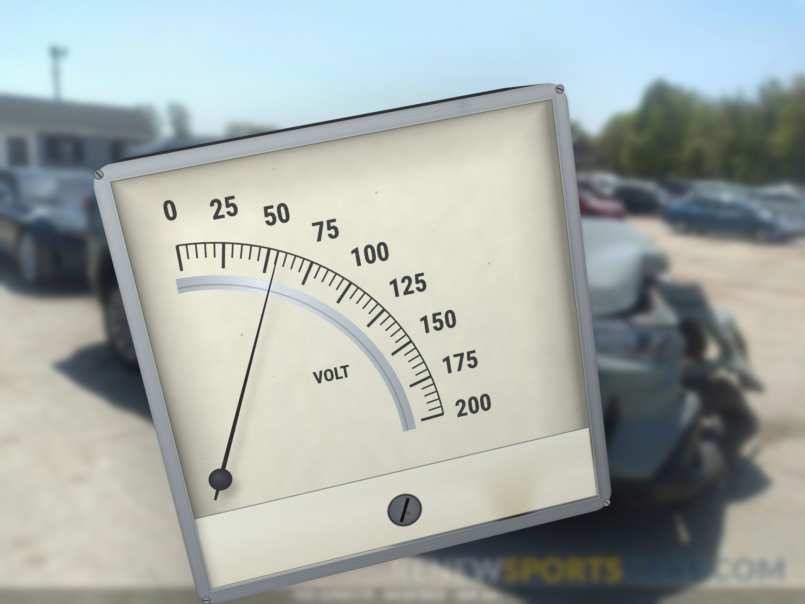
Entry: 55 V
